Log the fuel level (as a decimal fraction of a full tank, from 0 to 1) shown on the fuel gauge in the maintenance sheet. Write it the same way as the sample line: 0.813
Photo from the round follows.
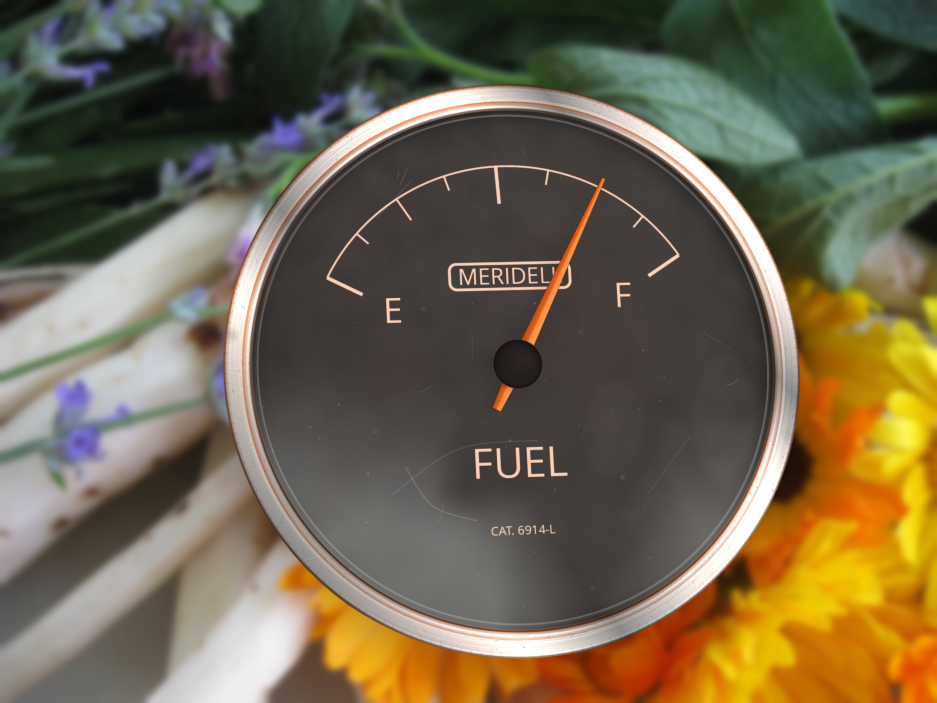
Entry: 0.75
